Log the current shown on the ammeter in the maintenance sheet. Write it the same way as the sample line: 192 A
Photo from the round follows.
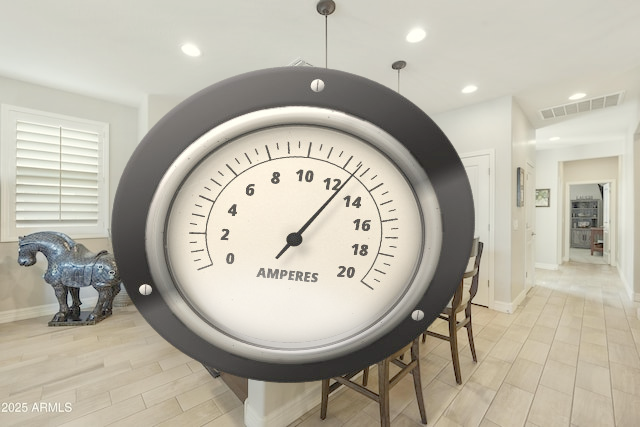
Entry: 12.5 A
